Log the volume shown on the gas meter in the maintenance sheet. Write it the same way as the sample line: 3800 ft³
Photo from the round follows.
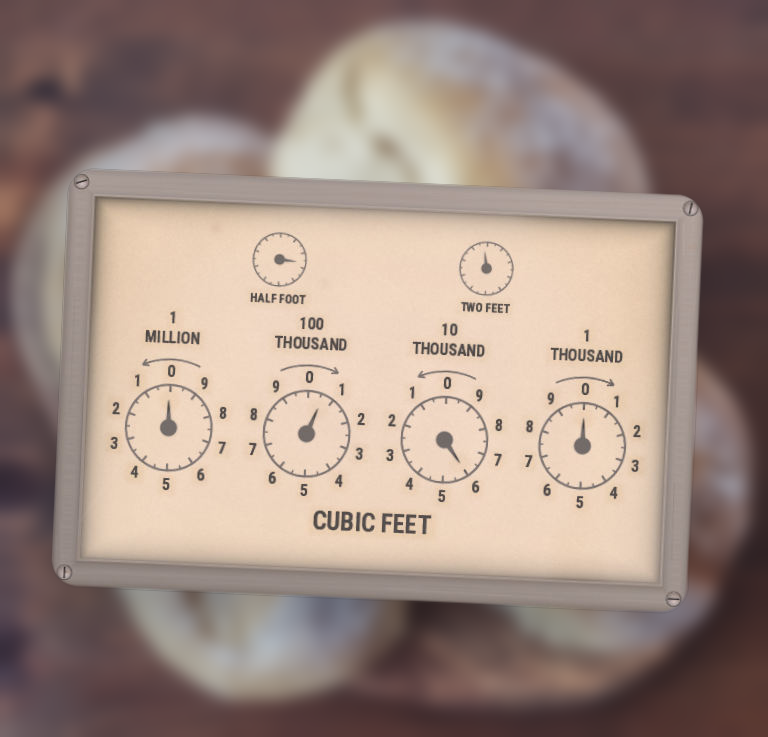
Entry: 6000 ft³
